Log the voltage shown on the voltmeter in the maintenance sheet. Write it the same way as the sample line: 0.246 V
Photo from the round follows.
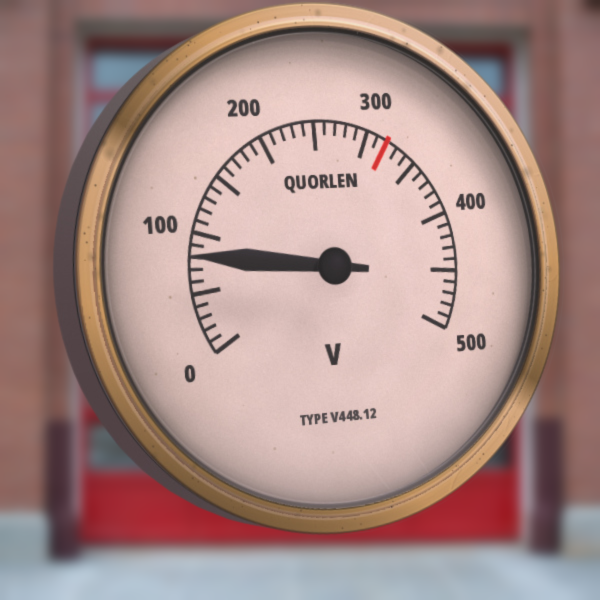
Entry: 80 V
